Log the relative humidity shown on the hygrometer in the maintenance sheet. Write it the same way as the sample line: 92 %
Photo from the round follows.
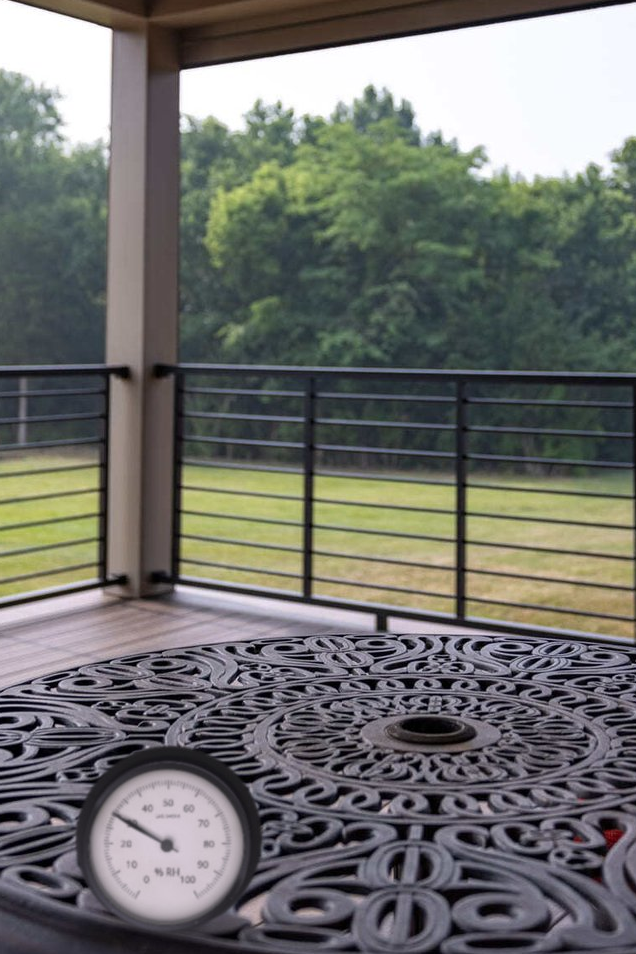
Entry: 30 %
